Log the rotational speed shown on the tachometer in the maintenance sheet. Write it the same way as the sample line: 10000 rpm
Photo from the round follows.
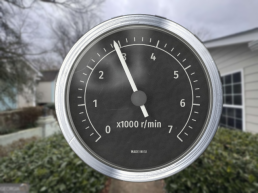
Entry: 2900 rpm
